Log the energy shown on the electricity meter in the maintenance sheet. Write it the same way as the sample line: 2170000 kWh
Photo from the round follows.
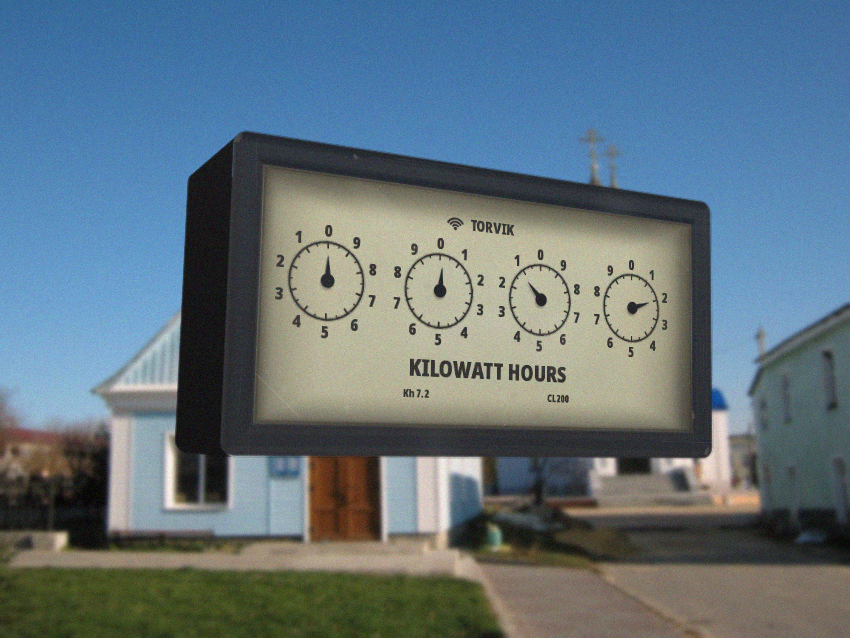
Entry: 12 kWh
